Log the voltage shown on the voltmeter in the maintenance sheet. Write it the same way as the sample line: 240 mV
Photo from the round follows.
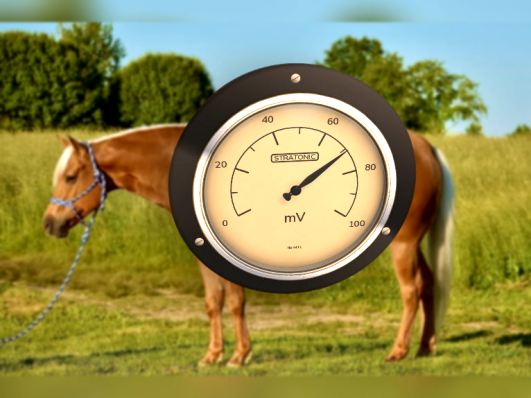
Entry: 70 mV
